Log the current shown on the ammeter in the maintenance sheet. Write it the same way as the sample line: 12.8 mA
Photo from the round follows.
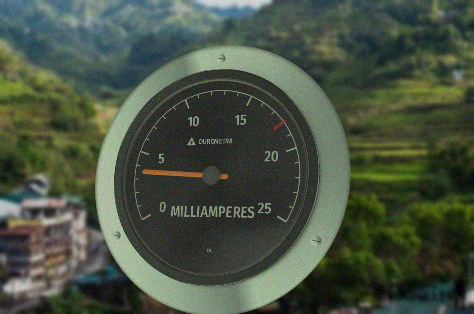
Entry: 3.5 mA
